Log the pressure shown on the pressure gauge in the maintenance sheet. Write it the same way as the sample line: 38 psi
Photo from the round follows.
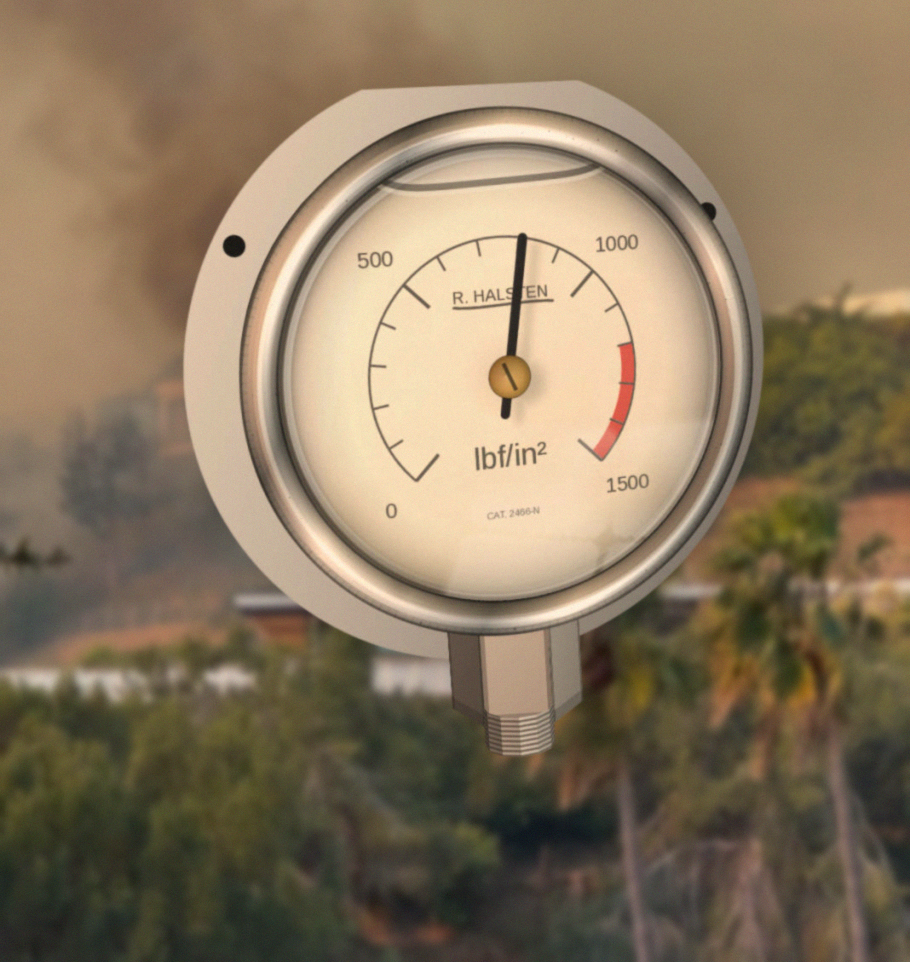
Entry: 800 psi
